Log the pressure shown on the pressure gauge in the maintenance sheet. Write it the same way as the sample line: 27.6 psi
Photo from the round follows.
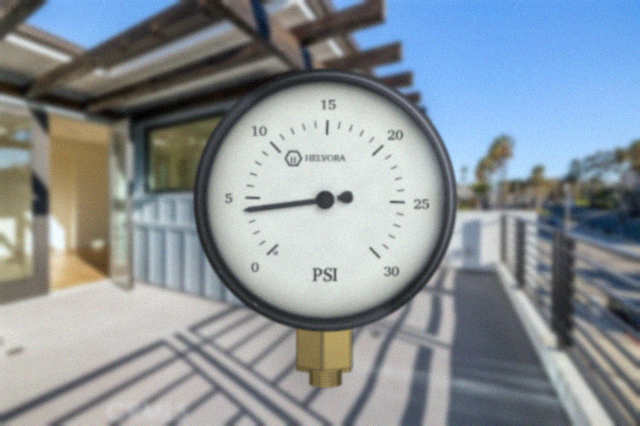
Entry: 4 psi
